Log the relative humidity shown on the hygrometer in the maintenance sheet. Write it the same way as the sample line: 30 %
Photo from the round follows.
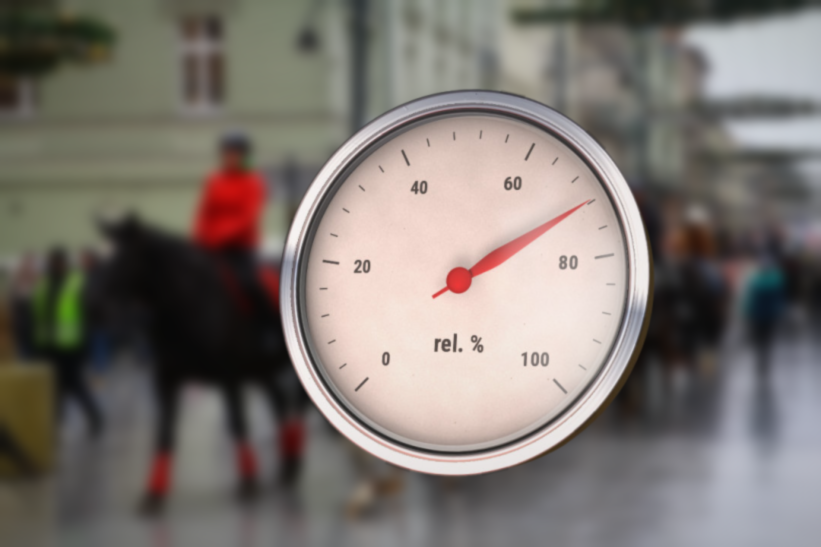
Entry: 72 %
